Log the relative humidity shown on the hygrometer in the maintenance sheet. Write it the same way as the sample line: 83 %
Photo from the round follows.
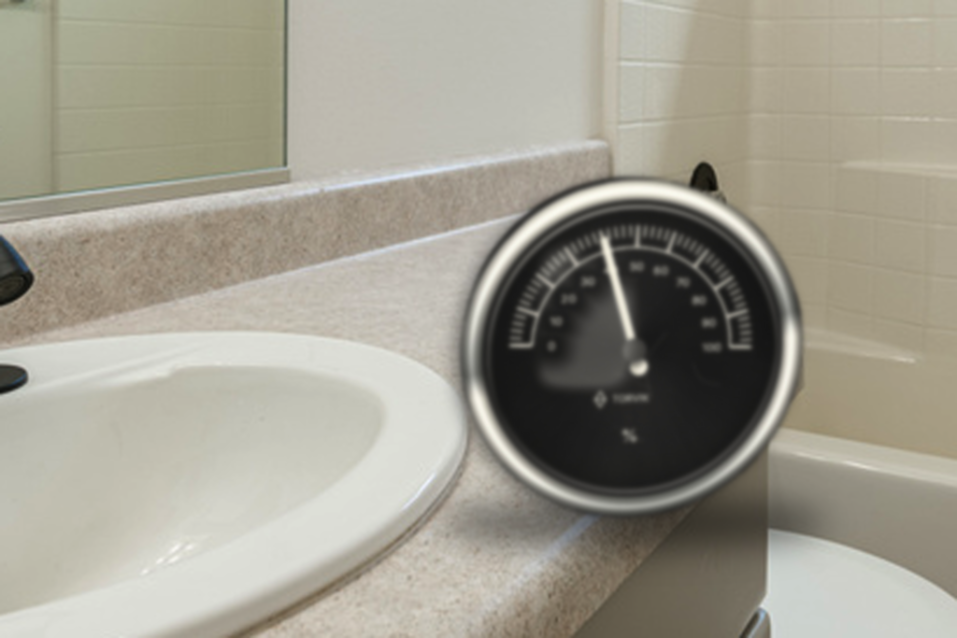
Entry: 40 %
